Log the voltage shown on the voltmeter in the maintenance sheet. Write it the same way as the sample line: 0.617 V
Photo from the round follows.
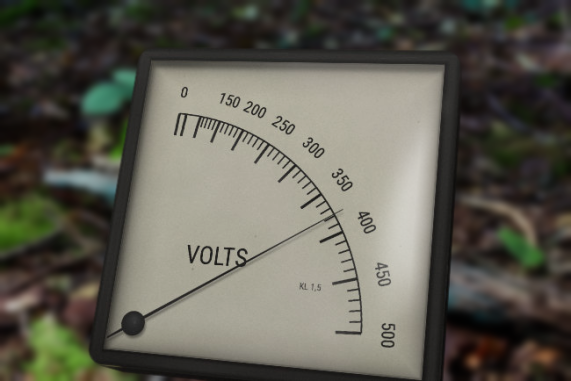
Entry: 380 V
